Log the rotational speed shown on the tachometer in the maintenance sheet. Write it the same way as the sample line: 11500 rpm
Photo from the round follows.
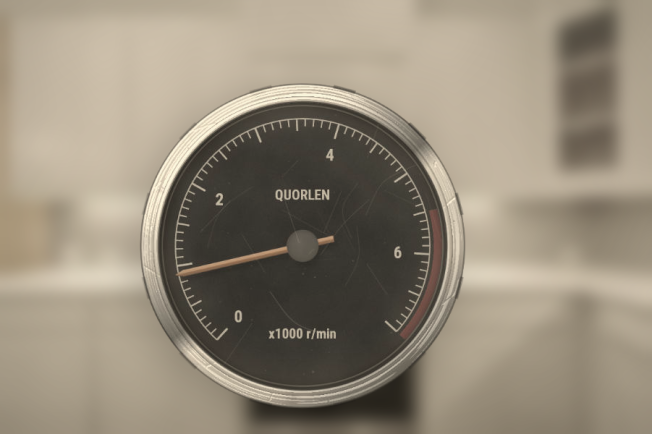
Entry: 900 rpm
